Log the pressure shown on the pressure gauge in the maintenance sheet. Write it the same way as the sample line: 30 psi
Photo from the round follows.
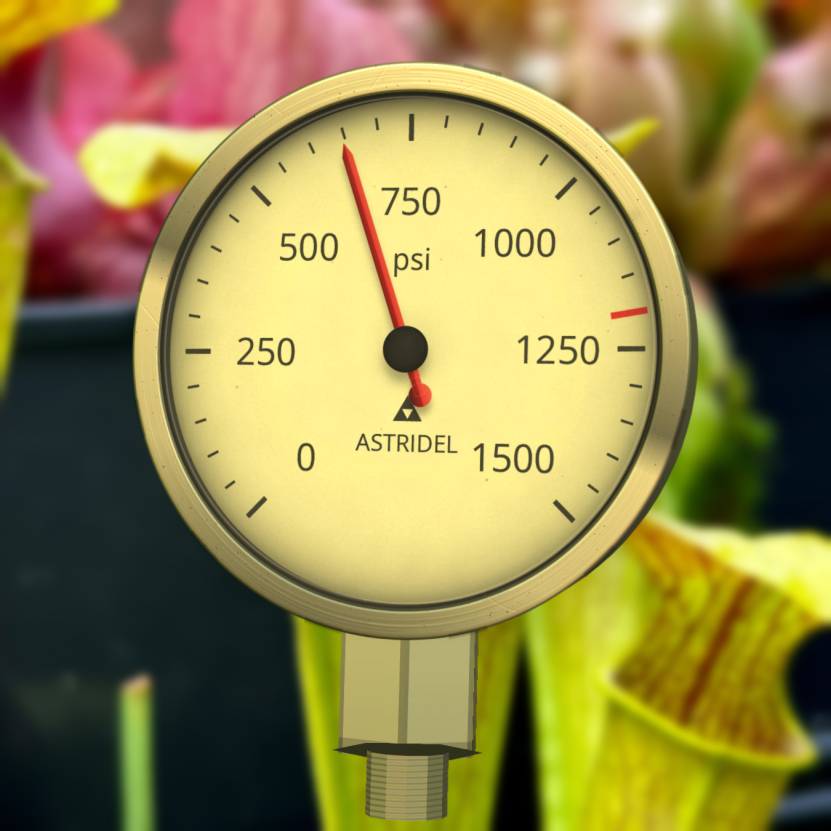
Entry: 650 psi
